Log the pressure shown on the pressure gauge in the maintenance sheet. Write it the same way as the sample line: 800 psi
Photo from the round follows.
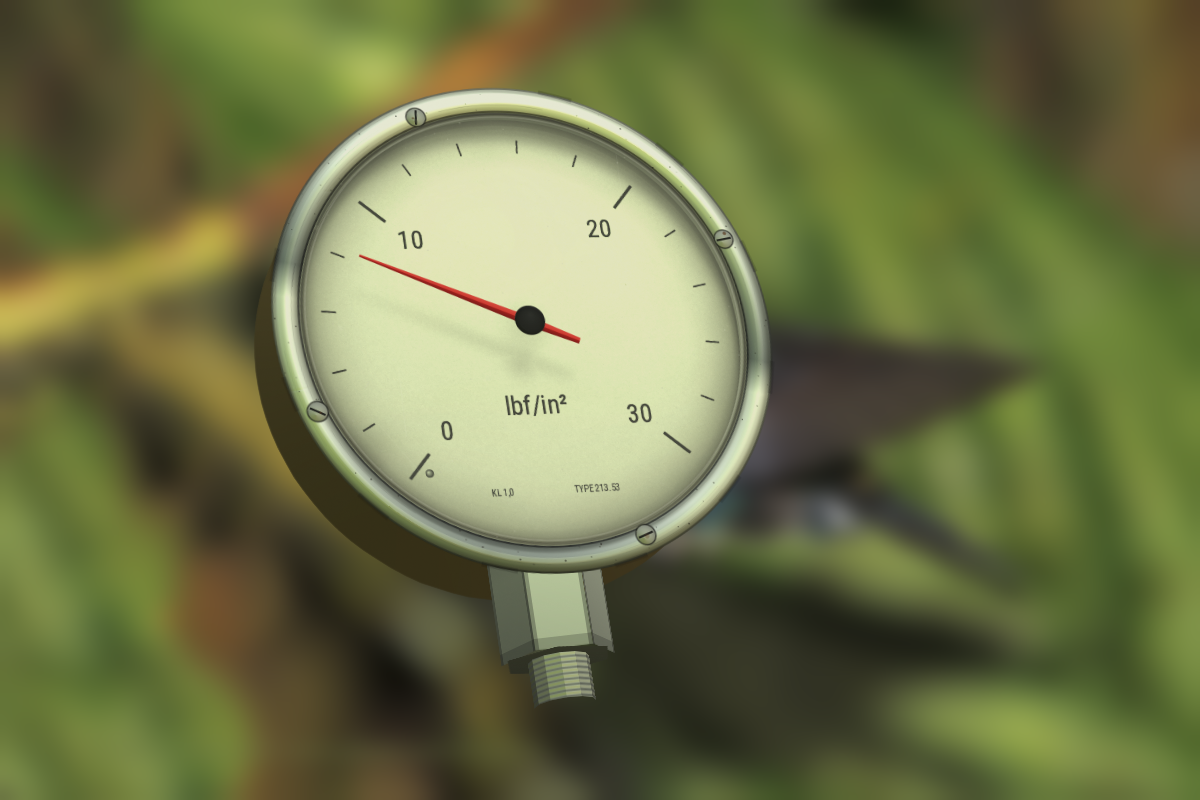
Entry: 8 psi
